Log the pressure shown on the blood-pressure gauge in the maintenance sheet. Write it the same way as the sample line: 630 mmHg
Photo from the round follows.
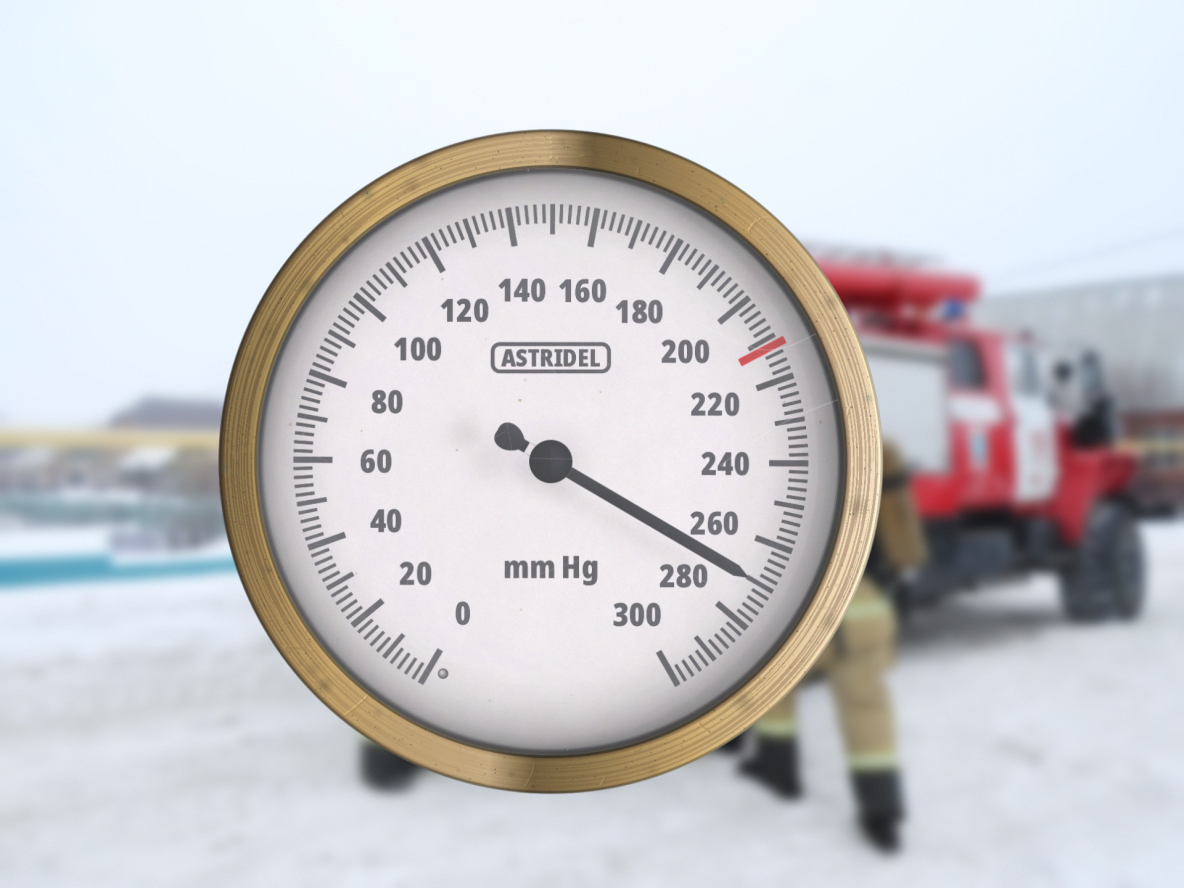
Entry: 270 mmHg
